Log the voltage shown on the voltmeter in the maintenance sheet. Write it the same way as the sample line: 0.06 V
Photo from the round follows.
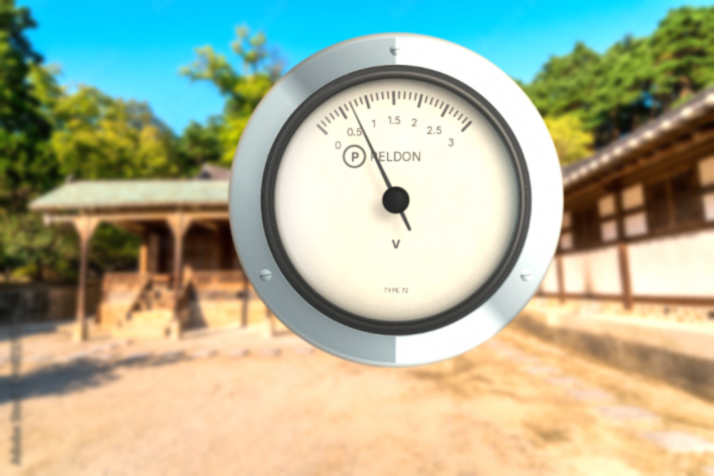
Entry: 0.7 V
